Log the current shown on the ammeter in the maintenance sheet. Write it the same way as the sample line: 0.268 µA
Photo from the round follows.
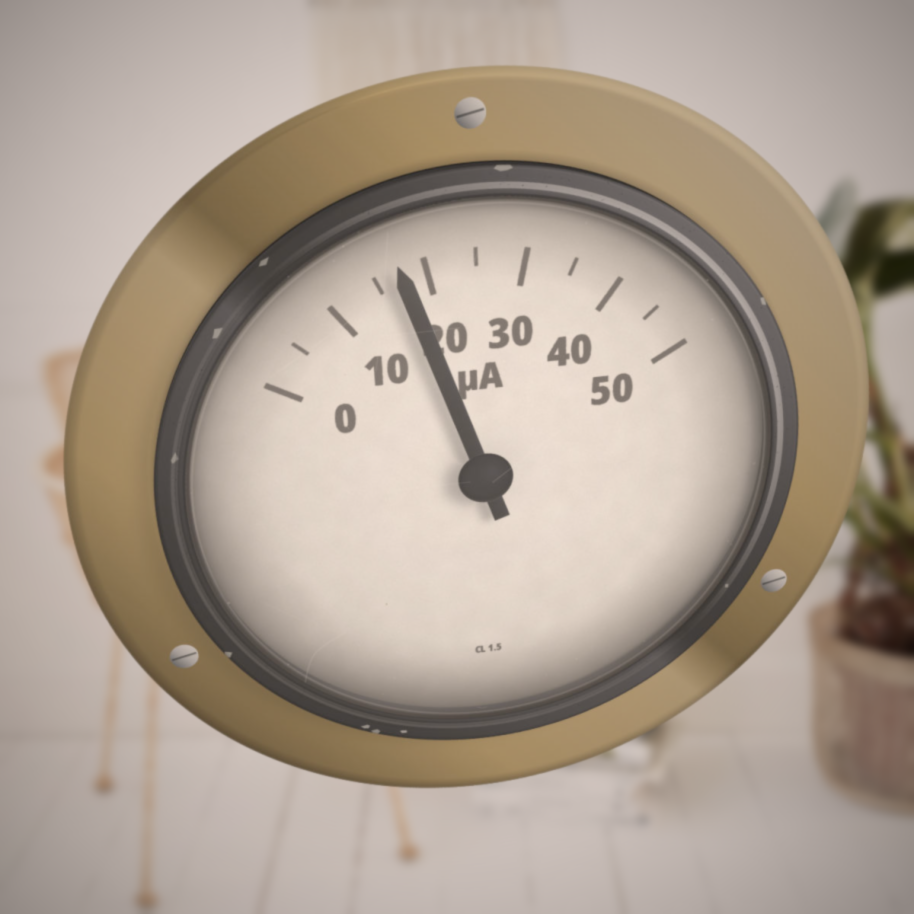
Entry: 17.5 µA
